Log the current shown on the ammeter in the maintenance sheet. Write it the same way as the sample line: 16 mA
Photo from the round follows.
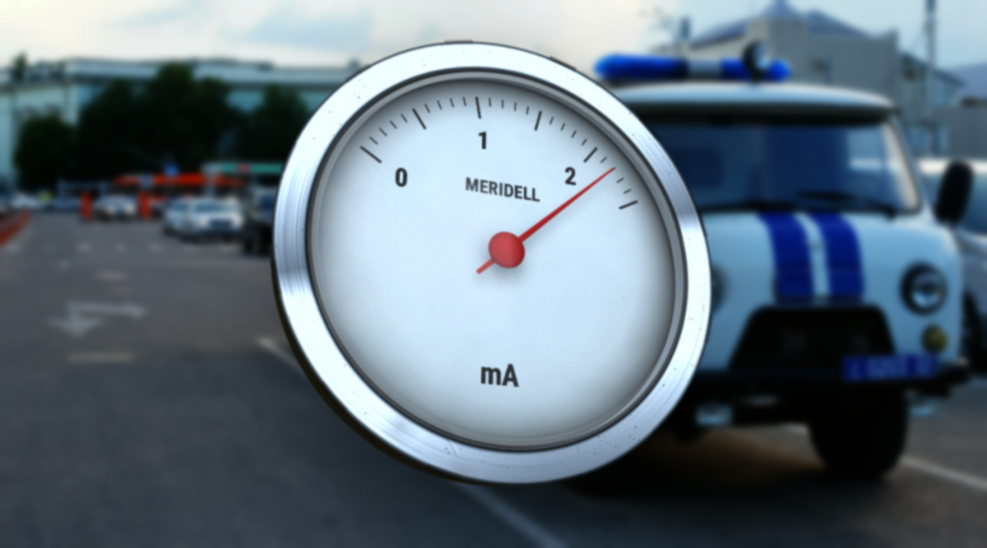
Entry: 2.2 mA
